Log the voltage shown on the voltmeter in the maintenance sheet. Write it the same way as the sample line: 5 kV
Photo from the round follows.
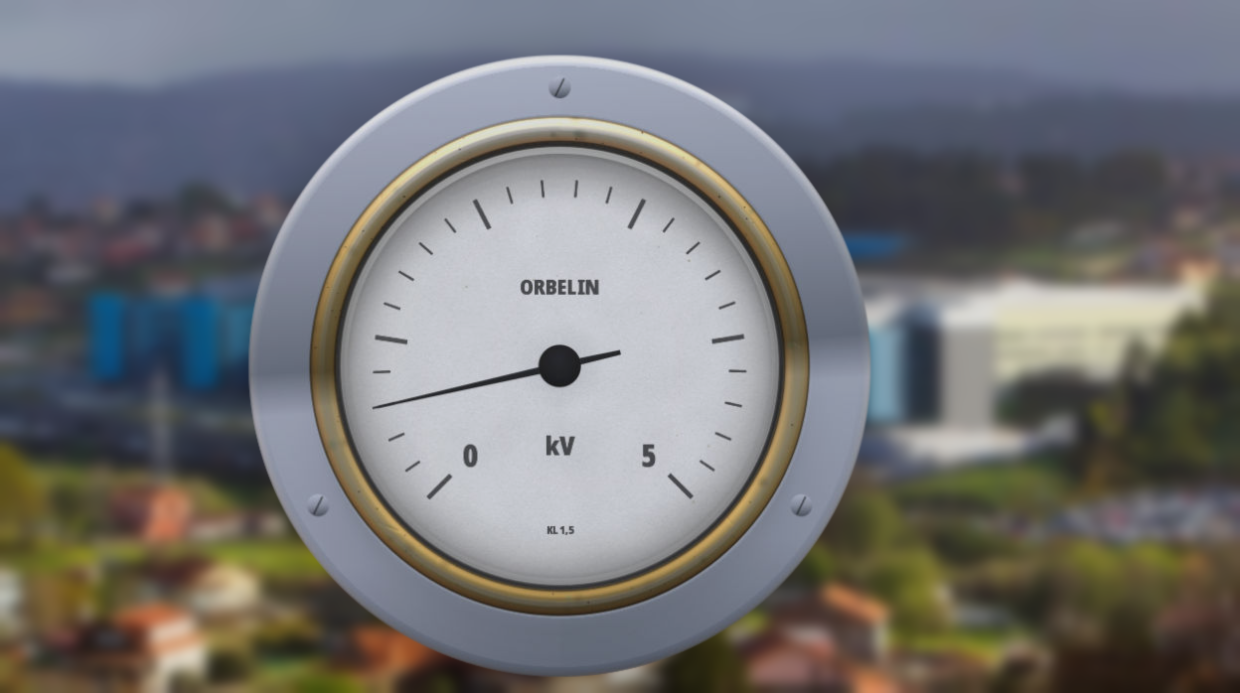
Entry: 0.6 kV
